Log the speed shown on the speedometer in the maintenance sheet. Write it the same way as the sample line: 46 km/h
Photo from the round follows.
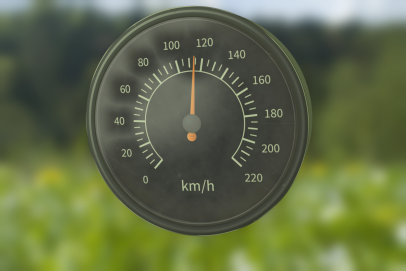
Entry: 115 km/h
